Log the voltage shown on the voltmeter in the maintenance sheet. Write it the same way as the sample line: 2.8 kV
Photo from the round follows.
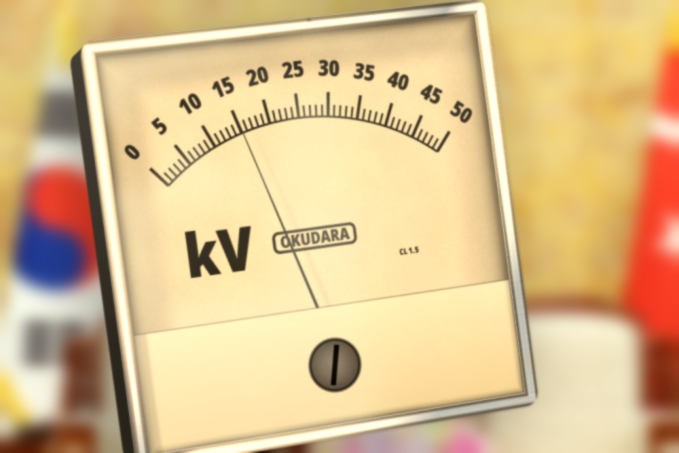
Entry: 15 kV
